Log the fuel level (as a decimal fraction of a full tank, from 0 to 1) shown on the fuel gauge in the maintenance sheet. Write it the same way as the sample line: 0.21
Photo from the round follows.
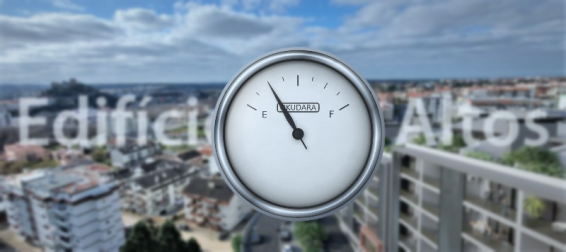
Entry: 0.25
